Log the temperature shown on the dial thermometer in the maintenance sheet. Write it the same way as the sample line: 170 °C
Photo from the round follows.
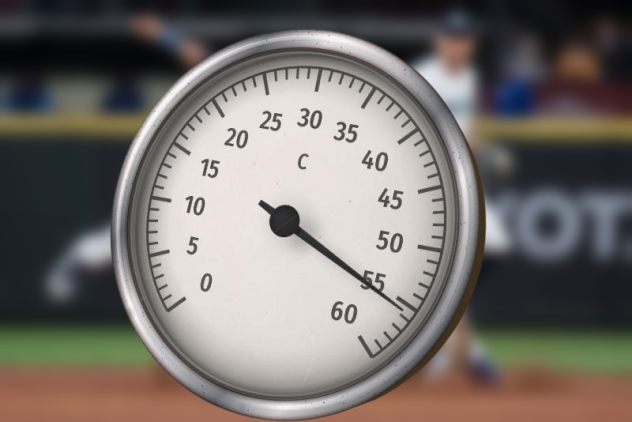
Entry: 55.5 °C
